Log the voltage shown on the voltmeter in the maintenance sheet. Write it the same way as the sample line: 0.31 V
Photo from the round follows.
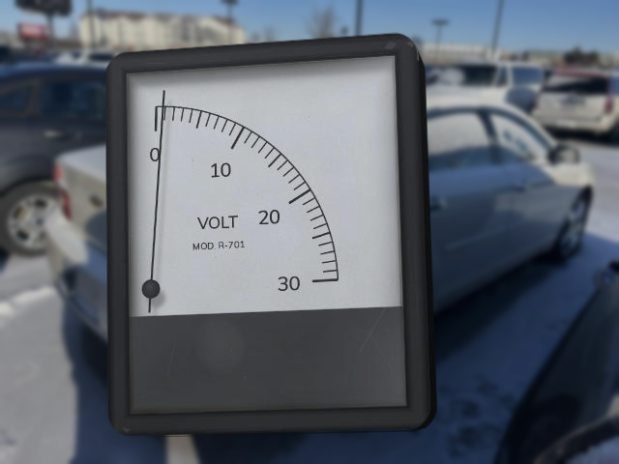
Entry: 1 V
